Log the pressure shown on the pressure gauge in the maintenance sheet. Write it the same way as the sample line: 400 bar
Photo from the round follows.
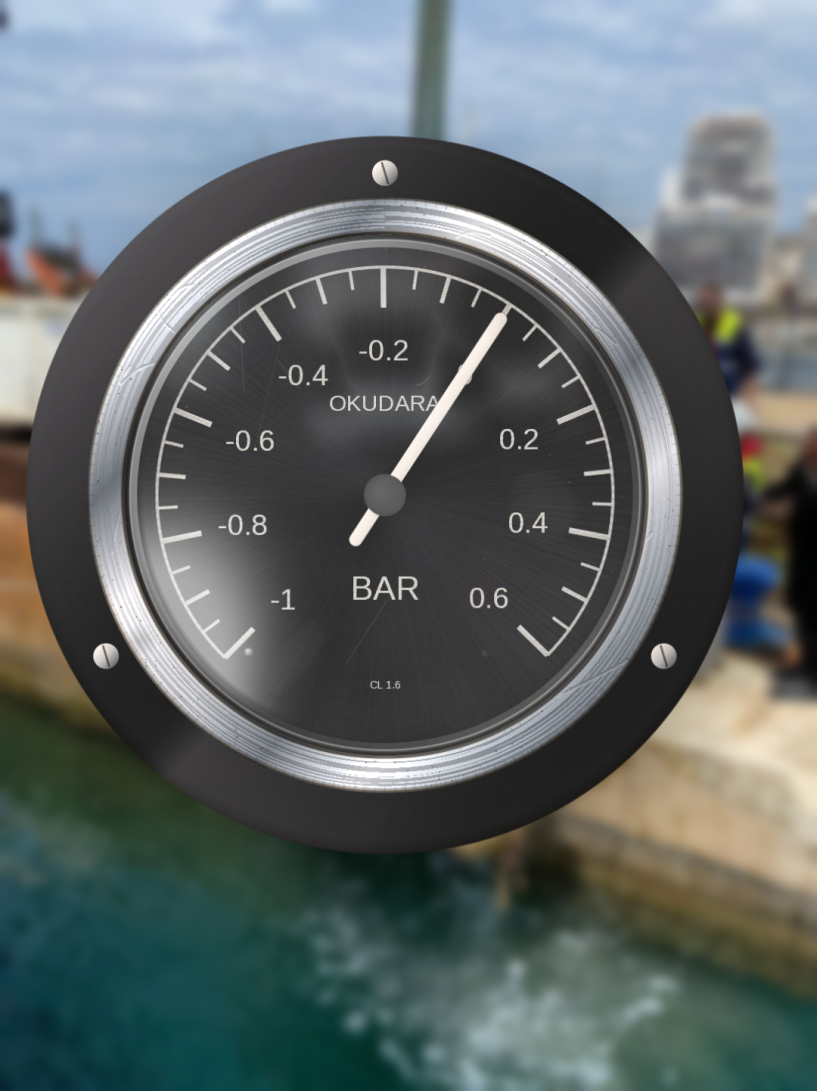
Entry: 0 bar
